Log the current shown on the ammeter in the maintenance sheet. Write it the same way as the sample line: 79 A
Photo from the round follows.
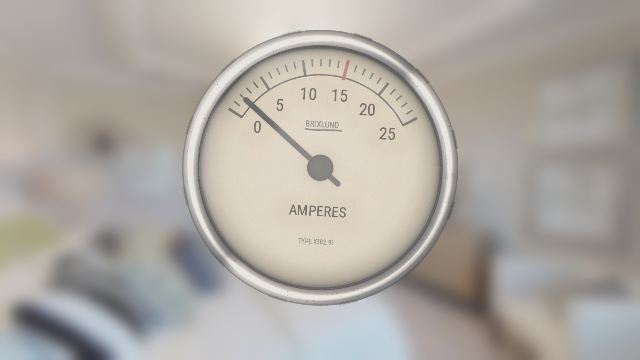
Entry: 2 A
